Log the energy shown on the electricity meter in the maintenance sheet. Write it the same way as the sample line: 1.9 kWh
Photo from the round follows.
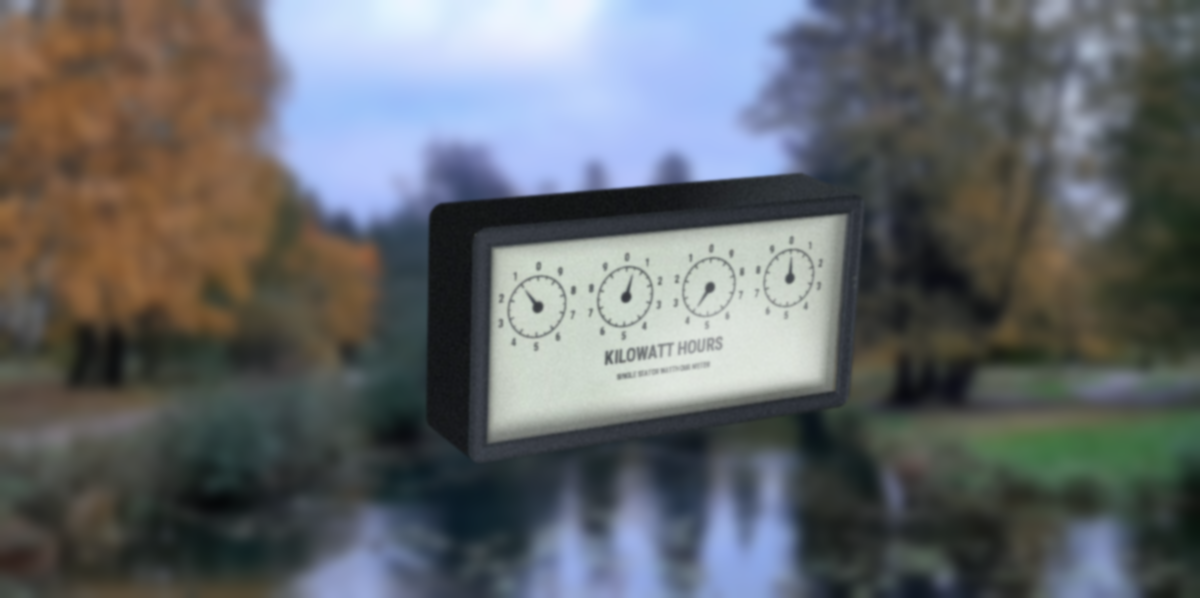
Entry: 1040 kWh
